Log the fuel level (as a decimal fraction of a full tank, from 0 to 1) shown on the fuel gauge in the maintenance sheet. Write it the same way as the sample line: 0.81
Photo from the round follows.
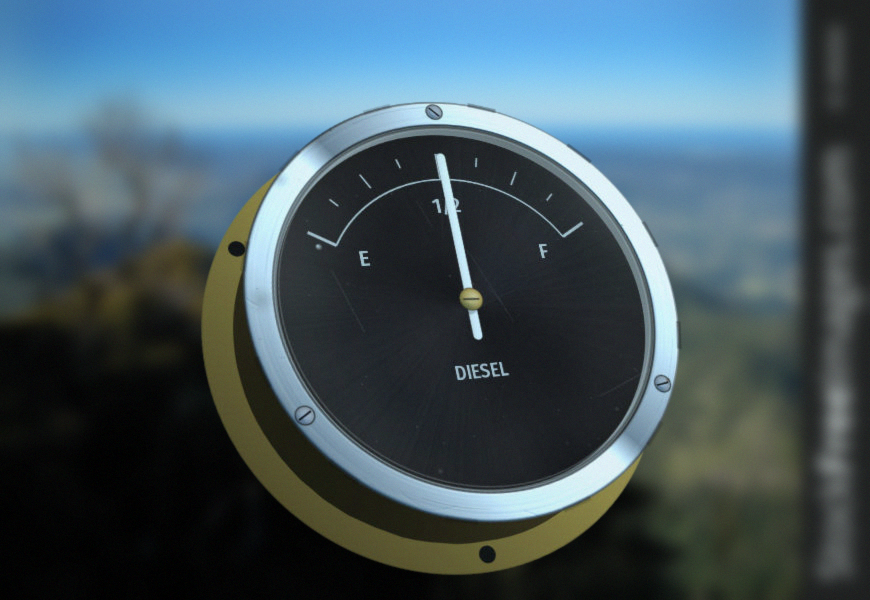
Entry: 0.5
